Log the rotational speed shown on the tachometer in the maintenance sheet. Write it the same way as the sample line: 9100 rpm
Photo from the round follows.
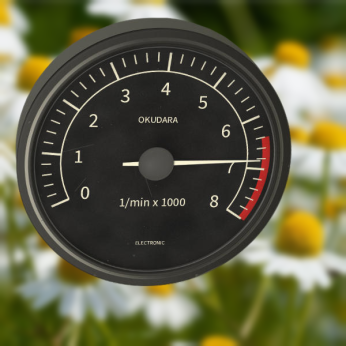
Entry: 6800 rpm
